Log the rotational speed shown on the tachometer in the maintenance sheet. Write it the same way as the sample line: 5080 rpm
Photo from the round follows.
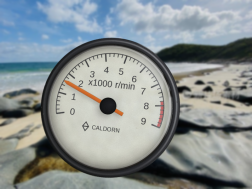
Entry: 1600 rpm
